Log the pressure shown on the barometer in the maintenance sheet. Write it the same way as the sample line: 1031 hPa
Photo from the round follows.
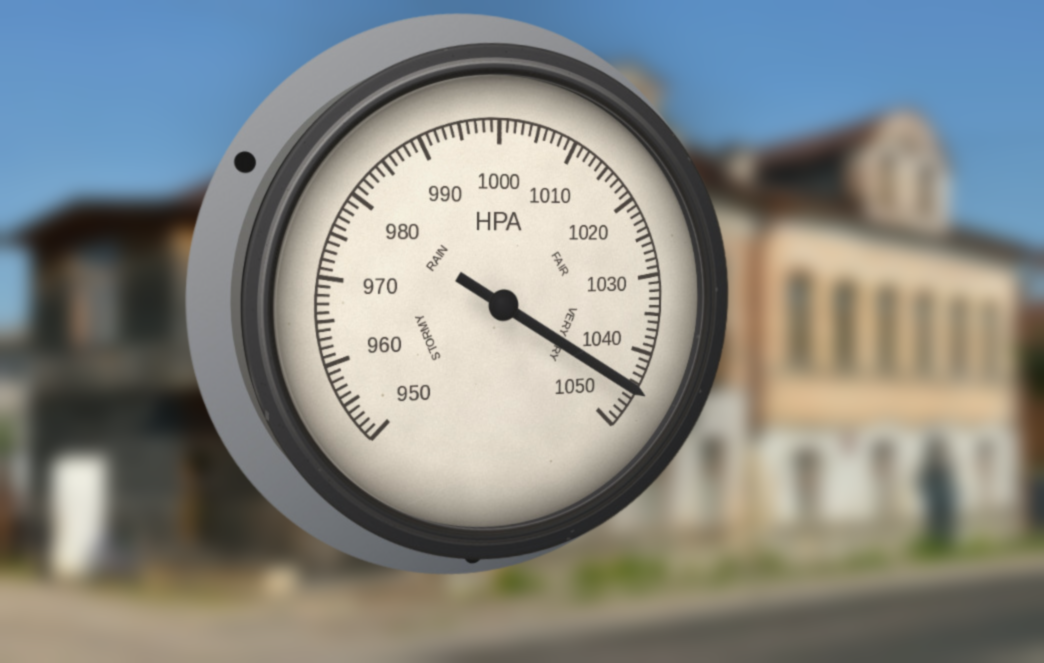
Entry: 1045 hPa
